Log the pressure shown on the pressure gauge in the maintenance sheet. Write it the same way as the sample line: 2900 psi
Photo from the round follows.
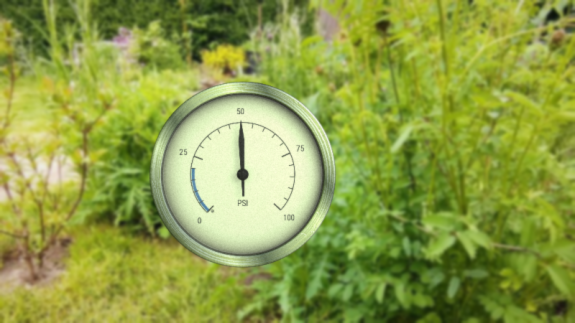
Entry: 50 psi
